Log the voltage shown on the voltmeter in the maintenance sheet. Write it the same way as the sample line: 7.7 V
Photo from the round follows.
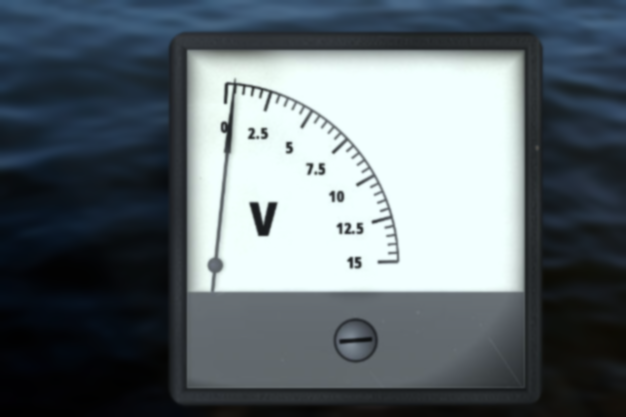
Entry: 0.5 V
